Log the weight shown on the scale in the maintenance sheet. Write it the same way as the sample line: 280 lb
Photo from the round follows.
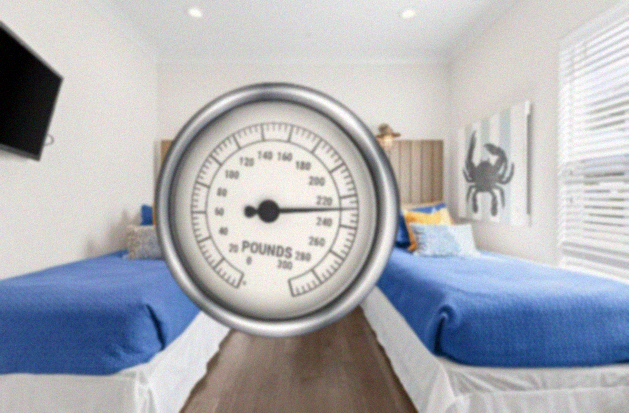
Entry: 228 lb
